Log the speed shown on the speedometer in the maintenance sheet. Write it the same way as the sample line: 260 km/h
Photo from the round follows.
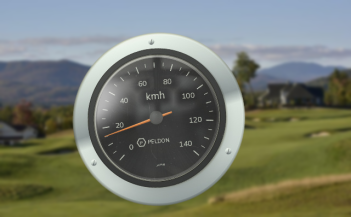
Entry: 15 km/h
